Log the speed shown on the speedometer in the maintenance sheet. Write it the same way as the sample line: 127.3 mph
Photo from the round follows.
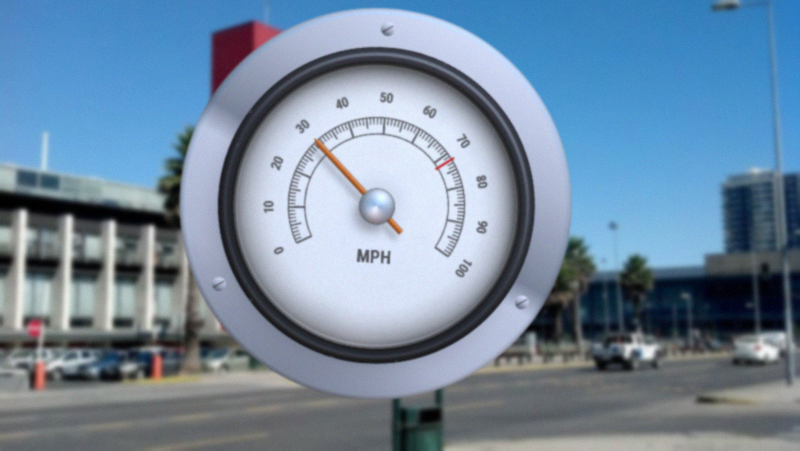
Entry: 30 mph
